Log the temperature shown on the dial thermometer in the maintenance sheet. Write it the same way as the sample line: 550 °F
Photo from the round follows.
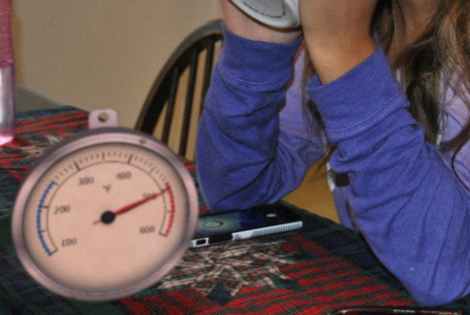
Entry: 500 °F
